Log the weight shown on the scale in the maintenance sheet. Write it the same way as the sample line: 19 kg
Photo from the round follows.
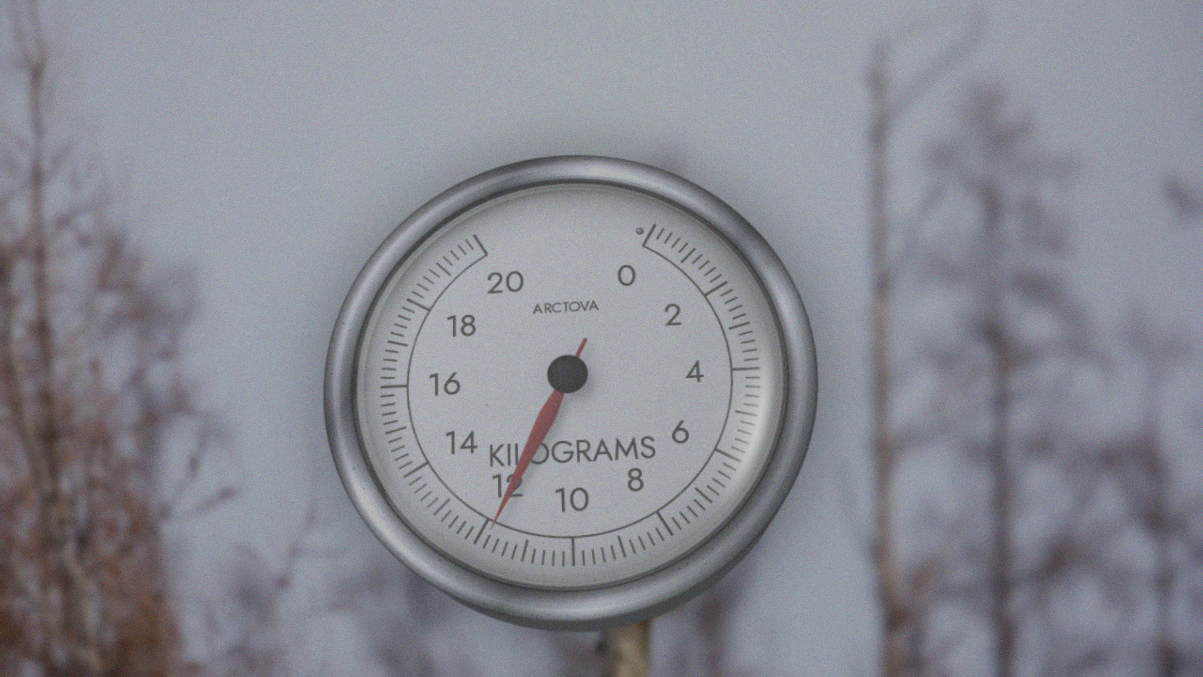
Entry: 11.8 kg
